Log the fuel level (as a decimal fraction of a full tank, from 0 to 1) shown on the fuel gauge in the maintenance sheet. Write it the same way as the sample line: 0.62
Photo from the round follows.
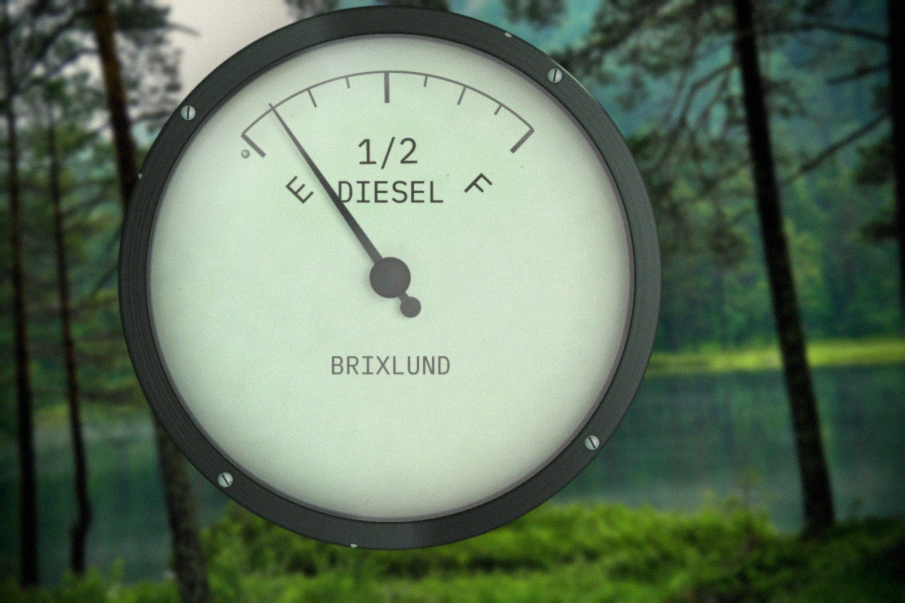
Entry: 0.125
